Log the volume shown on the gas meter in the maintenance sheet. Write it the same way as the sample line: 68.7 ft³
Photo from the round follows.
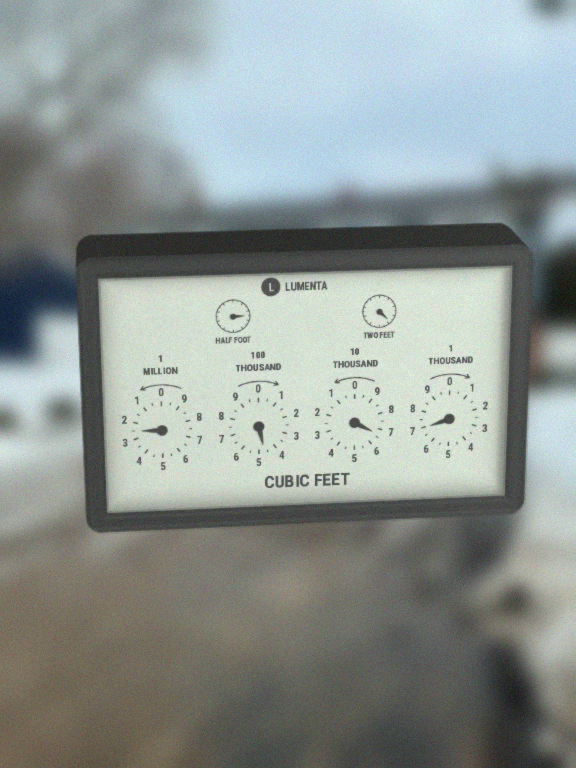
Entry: 246700 ft³
